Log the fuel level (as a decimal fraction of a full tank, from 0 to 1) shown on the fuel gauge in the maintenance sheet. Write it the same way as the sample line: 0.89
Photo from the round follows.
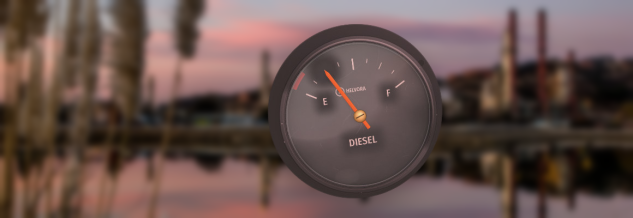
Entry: 0.25
